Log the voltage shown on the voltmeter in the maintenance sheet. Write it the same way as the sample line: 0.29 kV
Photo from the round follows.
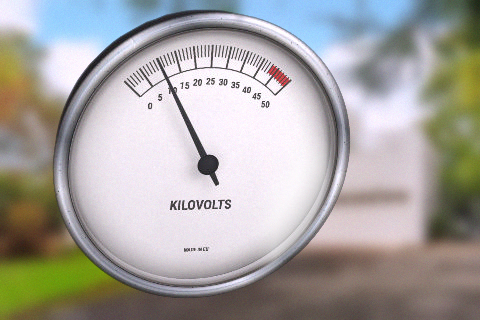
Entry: 10 kV
